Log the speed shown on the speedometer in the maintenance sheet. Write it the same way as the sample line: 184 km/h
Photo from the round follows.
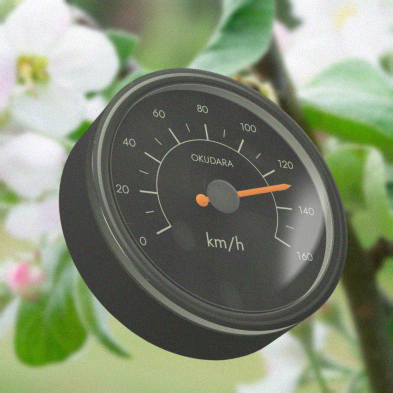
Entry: 130 km/h
